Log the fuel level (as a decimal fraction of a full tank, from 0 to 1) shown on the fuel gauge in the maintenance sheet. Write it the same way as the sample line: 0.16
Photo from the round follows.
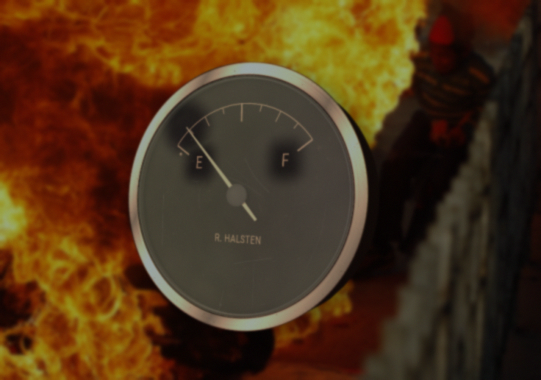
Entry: 0.125
